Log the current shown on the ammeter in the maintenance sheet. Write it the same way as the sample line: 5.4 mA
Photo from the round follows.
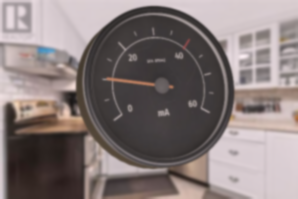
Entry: 10 mA
